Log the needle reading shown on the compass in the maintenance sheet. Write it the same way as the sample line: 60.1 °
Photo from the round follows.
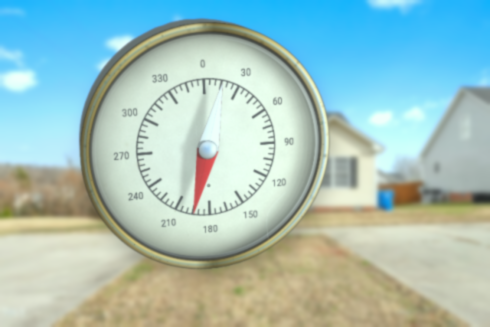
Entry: 195 °
